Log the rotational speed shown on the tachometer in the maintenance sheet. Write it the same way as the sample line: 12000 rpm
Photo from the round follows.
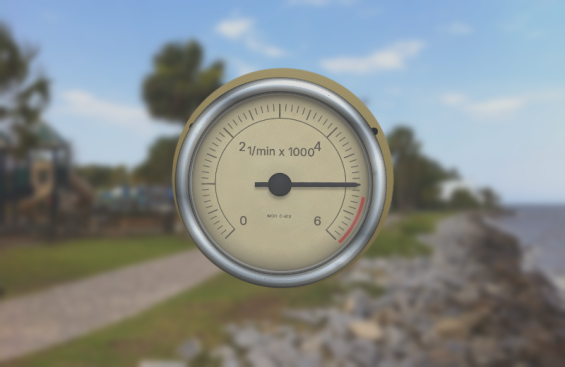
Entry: 5000 rpm
